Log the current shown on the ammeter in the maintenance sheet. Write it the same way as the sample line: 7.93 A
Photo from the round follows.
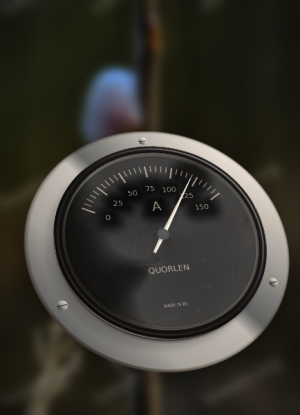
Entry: 120 A
